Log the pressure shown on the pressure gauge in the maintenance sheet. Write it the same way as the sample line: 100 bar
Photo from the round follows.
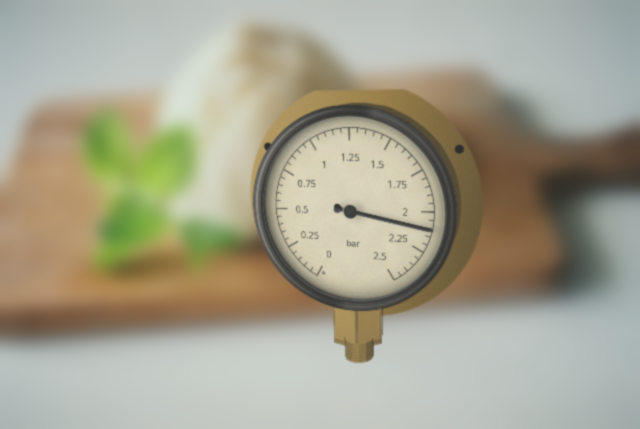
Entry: 2.1 bar
